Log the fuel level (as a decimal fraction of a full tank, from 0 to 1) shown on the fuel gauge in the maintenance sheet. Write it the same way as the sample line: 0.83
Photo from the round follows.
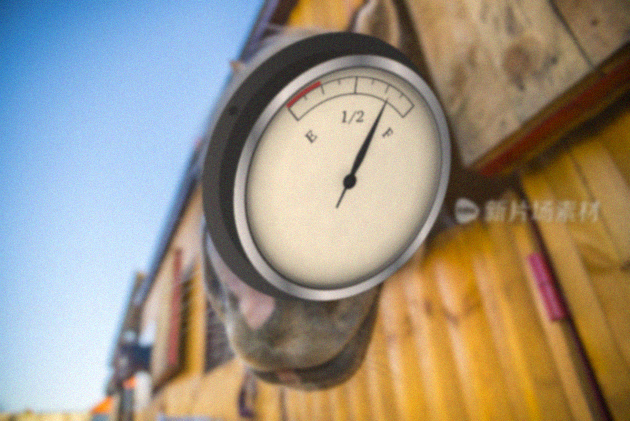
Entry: 0.75
